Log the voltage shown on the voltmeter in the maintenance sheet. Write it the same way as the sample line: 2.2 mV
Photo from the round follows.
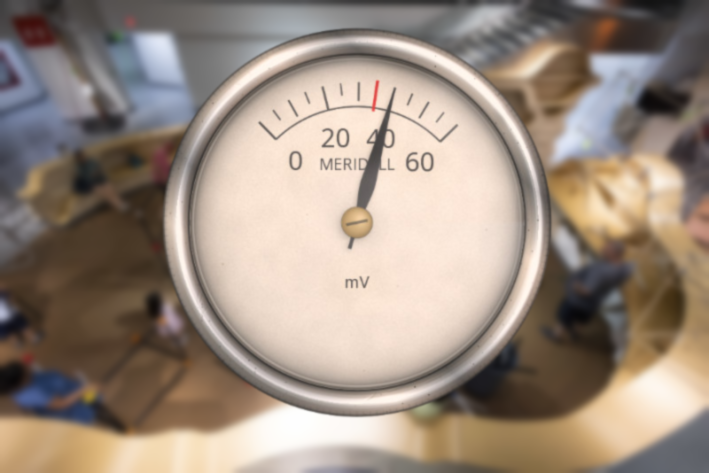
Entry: 40 mV
